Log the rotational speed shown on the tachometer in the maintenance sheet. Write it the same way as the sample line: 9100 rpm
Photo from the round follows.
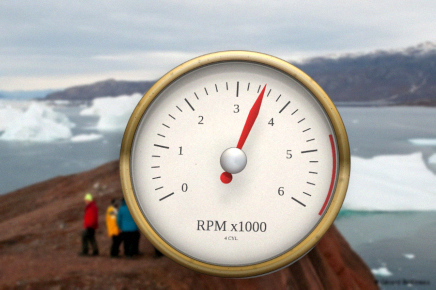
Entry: 3500 rpm
